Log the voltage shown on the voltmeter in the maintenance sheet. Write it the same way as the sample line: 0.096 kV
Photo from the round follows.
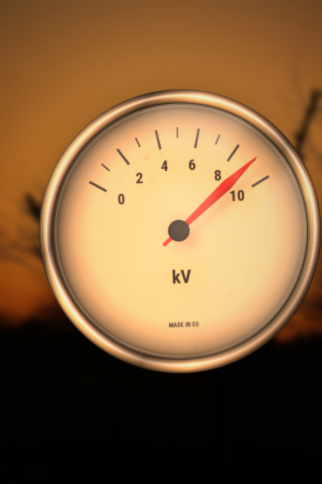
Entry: 9 kV
